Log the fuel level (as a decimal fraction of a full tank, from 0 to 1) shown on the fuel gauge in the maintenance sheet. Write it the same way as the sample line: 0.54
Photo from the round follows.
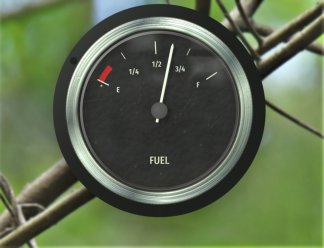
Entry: 0.625
